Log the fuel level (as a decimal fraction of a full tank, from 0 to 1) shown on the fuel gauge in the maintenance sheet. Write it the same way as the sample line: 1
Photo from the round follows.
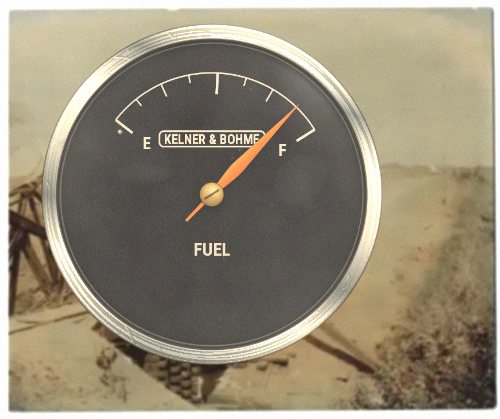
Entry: 0.875
